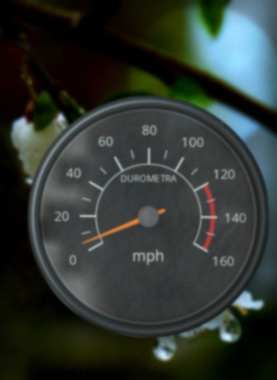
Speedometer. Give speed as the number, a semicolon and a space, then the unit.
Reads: 5; mph
